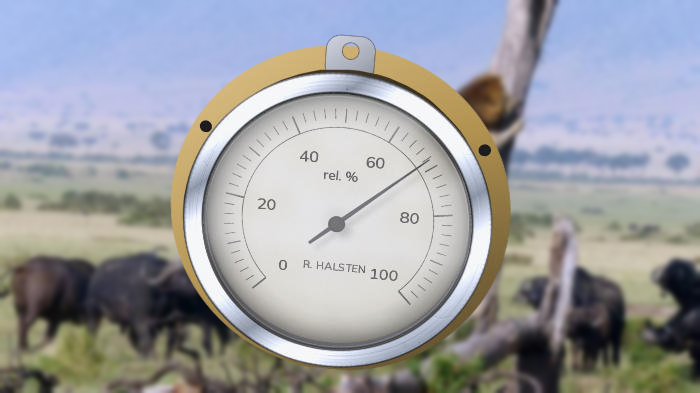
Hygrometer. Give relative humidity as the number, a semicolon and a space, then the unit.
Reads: 68; %
